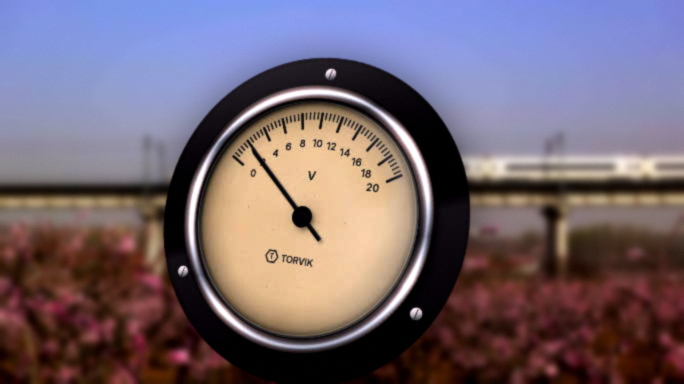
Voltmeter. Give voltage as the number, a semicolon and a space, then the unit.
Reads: 2; V
